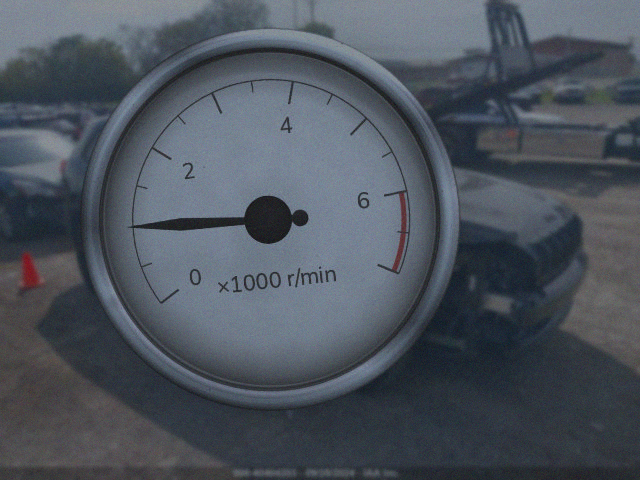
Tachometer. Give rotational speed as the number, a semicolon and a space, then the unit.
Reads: 1000; rpm
